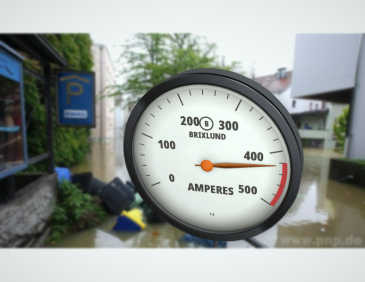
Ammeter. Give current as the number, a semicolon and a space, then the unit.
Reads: 420; A
